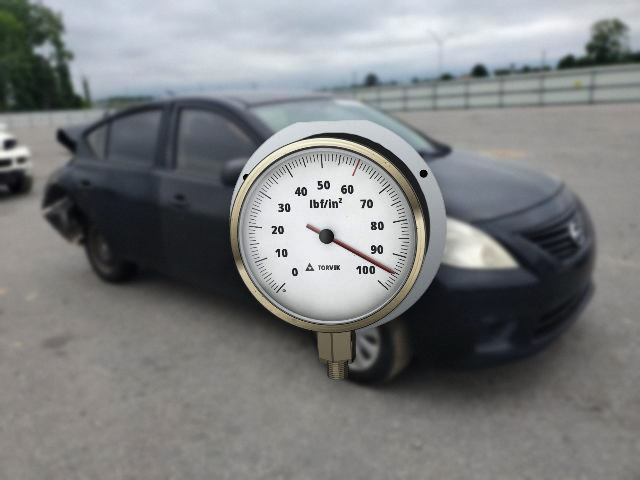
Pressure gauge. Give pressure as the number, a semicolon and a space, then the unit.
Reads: 95; psi
